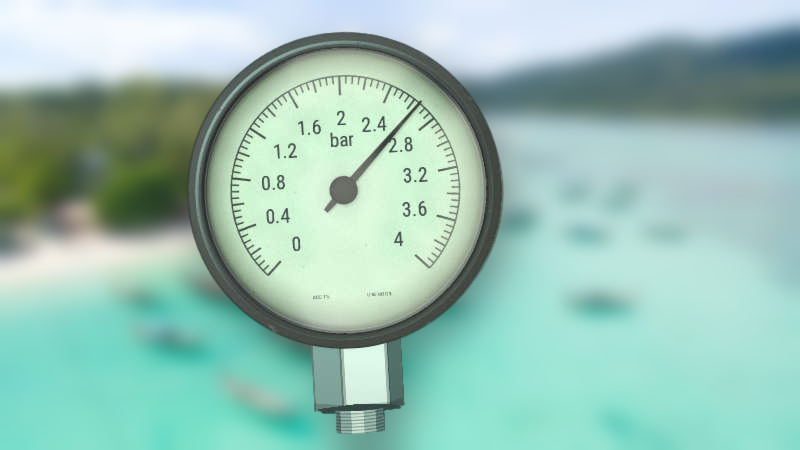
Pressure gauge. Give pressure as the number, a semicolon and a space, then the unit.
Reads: 2.65; bar
